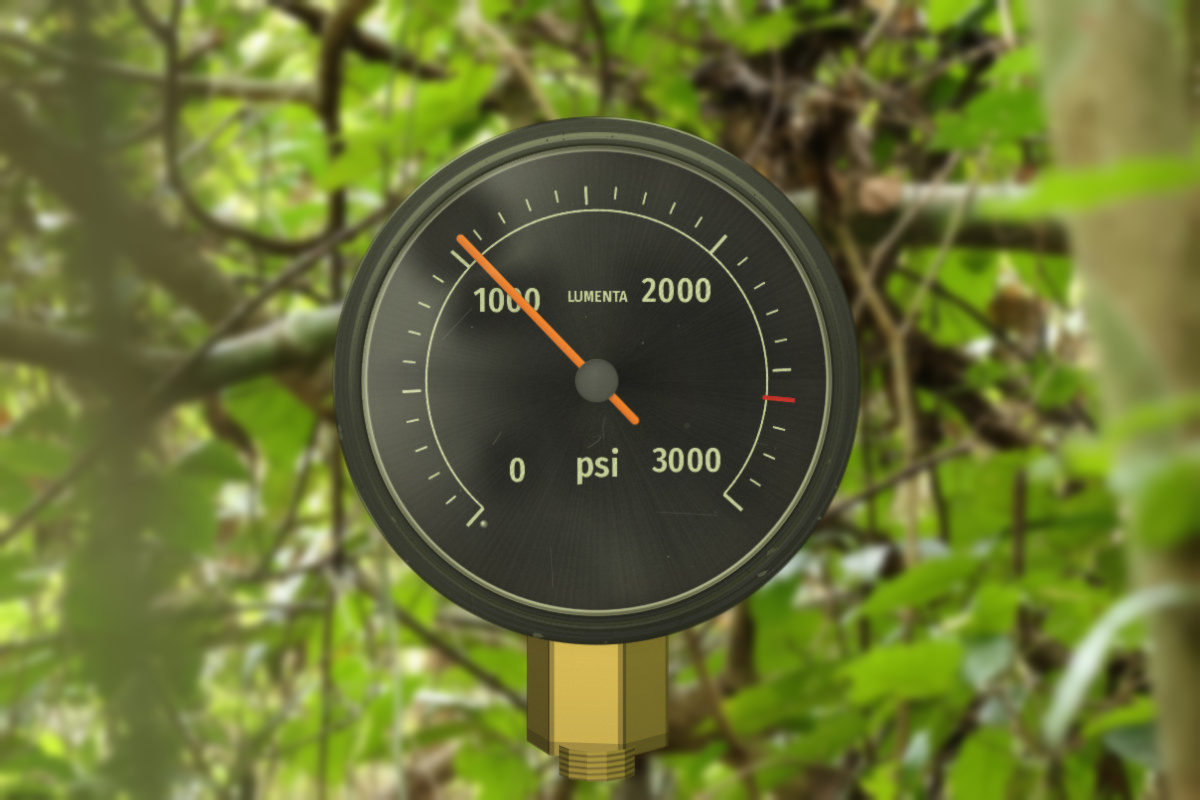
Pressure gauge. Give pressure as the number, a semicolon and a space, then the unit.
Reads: 1050; psi
